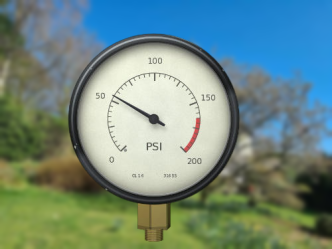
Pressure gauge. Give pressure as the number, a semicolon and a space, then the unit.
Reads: 55; psi
